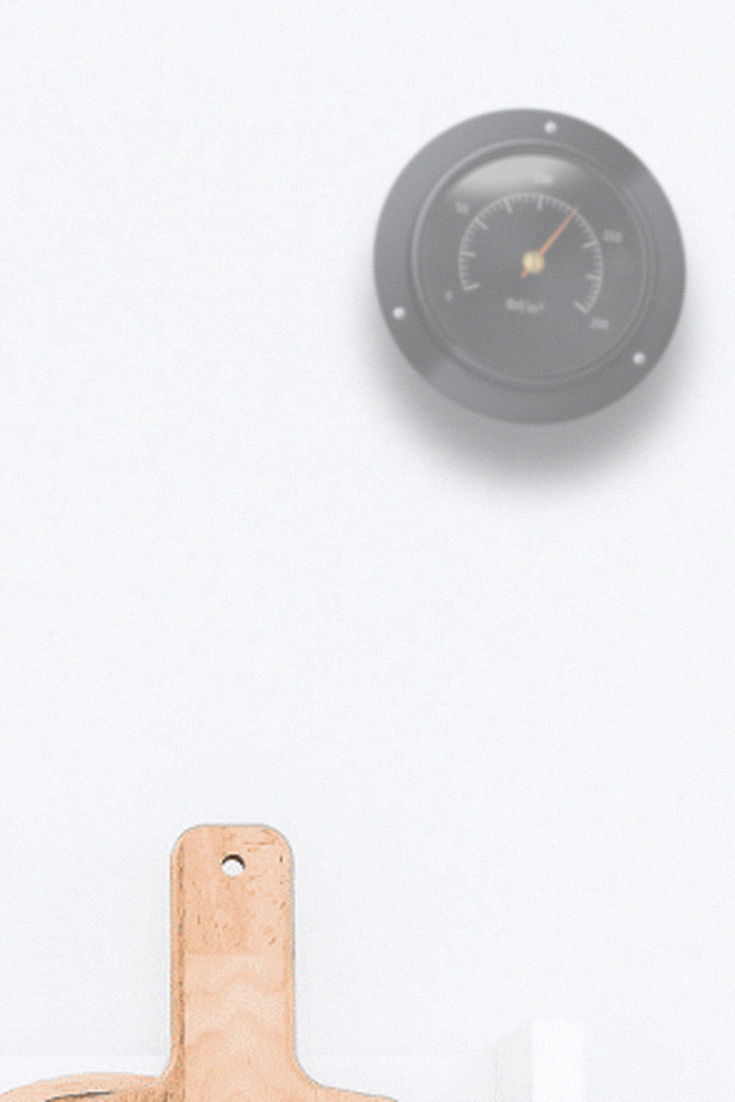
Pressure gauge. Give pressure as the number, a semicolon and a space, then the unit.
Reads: 125; psi
